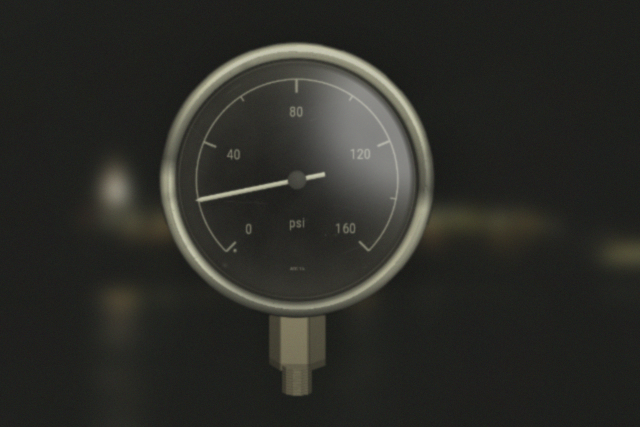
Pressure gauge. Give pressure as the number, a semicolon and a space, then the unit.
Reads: 20; psi
